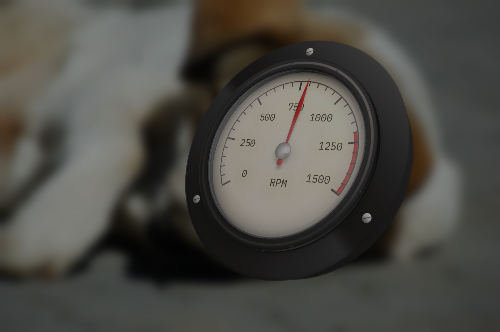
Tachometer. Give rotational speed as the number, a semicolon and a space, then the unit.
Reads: 800; rpm
